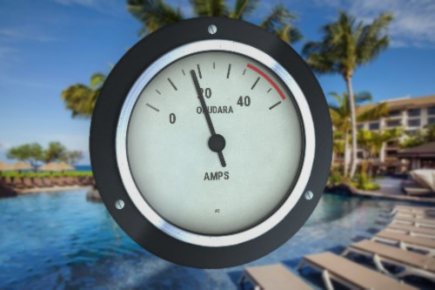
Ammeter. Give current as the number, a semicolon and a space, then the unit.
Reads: 17.5; A
